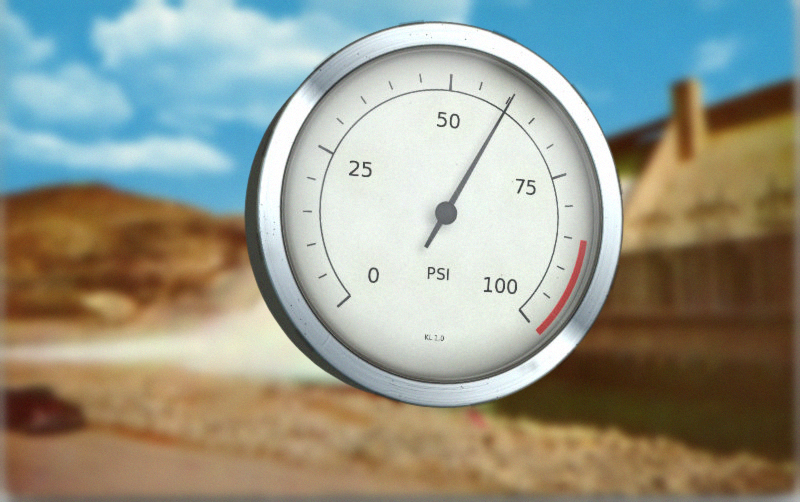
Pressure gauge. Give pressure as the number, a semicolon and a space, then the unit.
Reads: 60; psi
